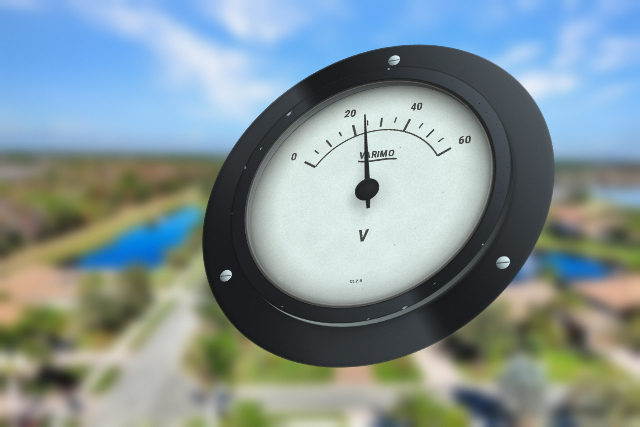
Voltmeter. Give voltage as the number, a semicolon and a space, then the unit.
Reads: 25; V
